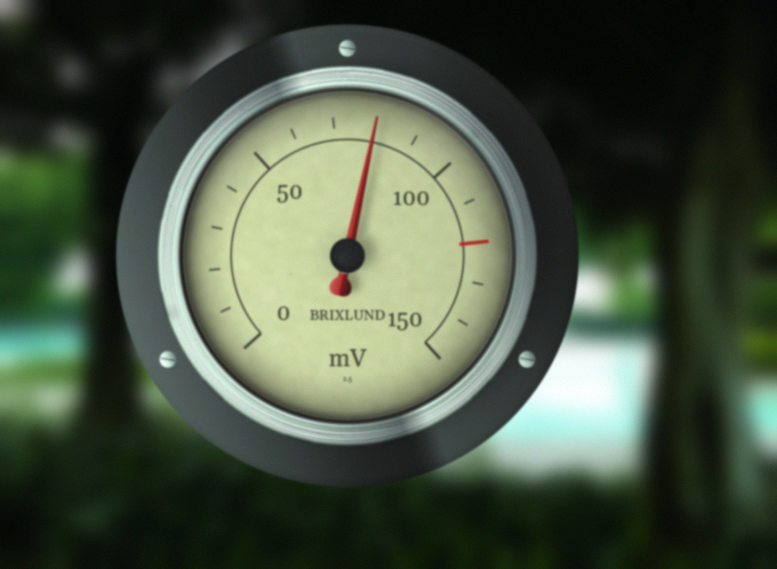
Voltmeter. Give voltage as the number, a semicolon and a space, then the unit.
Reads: 80; mV
